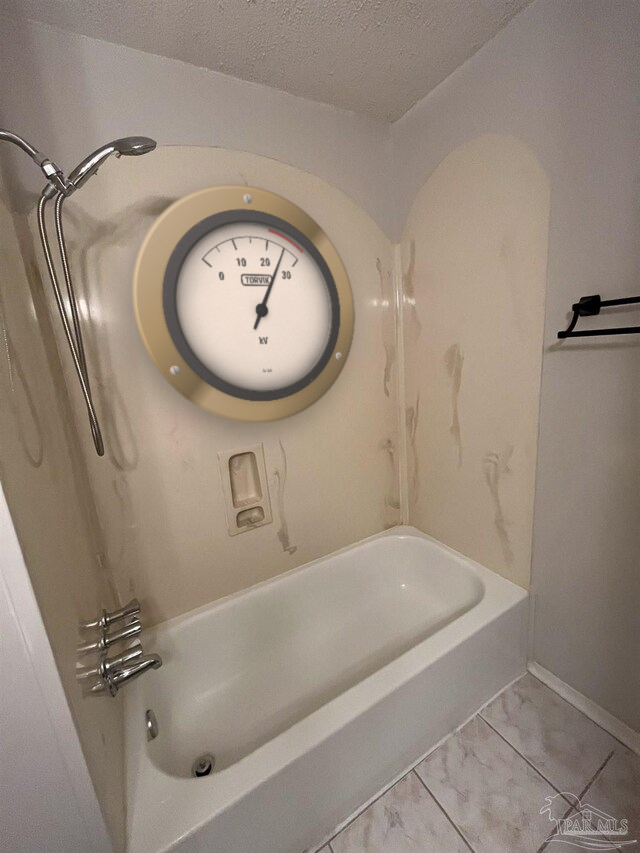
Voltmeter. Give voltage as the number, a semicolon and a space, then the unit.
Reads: 25; kV
